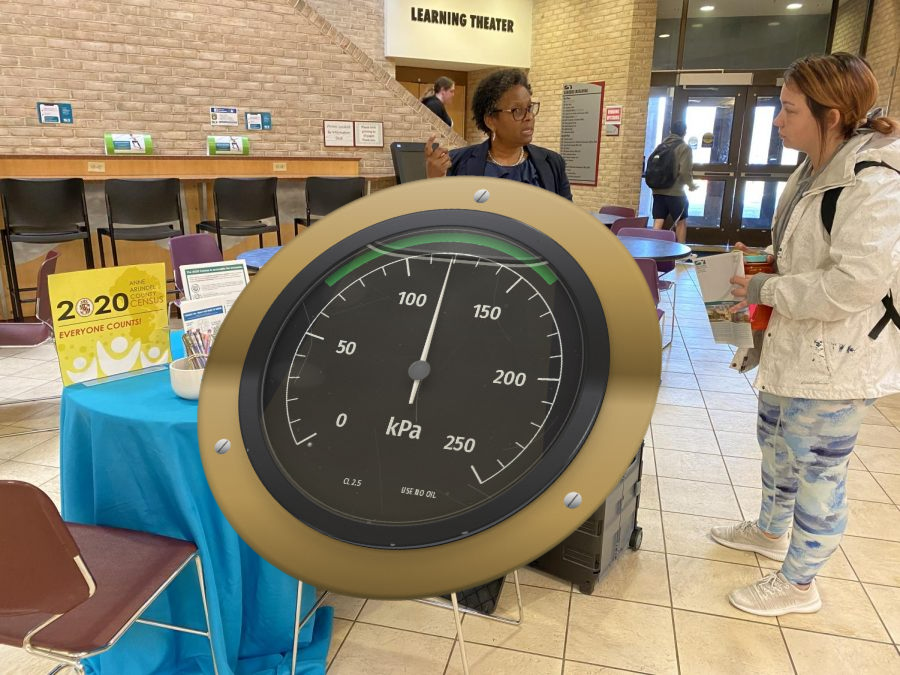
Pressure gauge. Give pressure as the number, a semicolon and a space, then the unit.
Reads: 120; kPa
